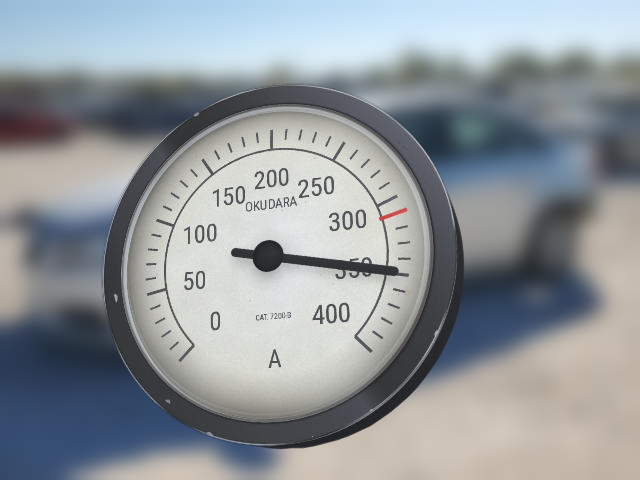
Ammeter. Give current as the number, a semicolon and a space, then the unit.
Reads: 350; A
